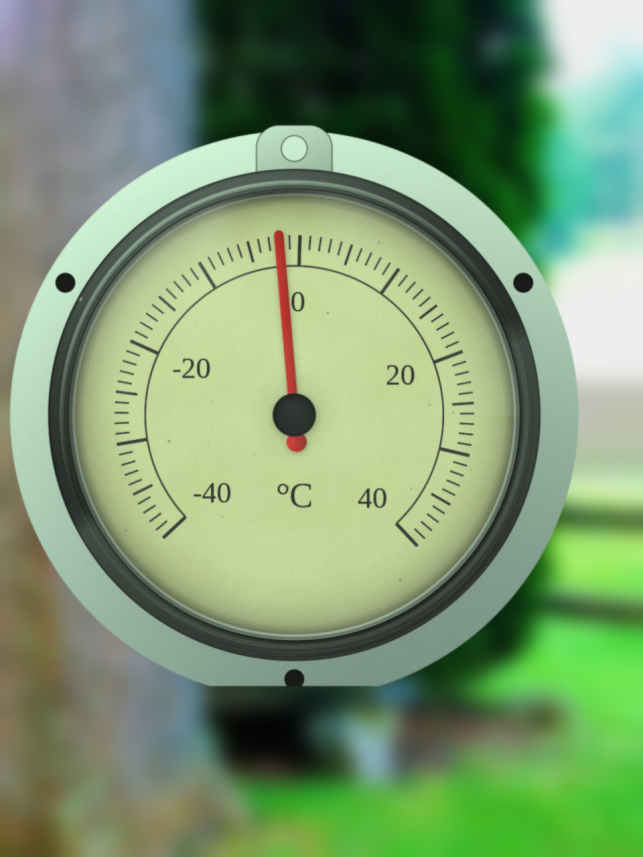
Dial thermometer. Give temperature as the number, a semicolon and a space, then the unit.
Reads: -2; °C
